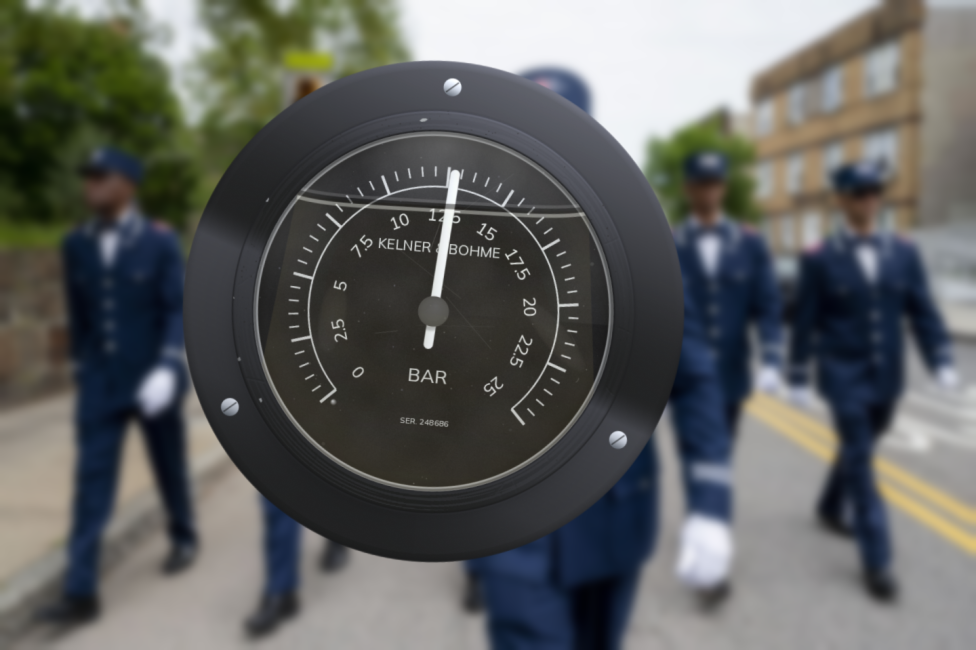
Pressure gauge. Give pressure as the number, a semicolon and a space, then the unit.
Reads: 12.75; bar
